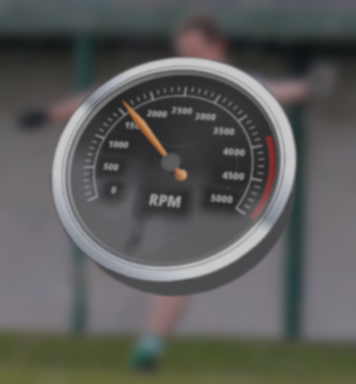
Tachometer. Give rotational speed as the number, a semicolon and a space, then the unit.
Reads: 1600; rpm
